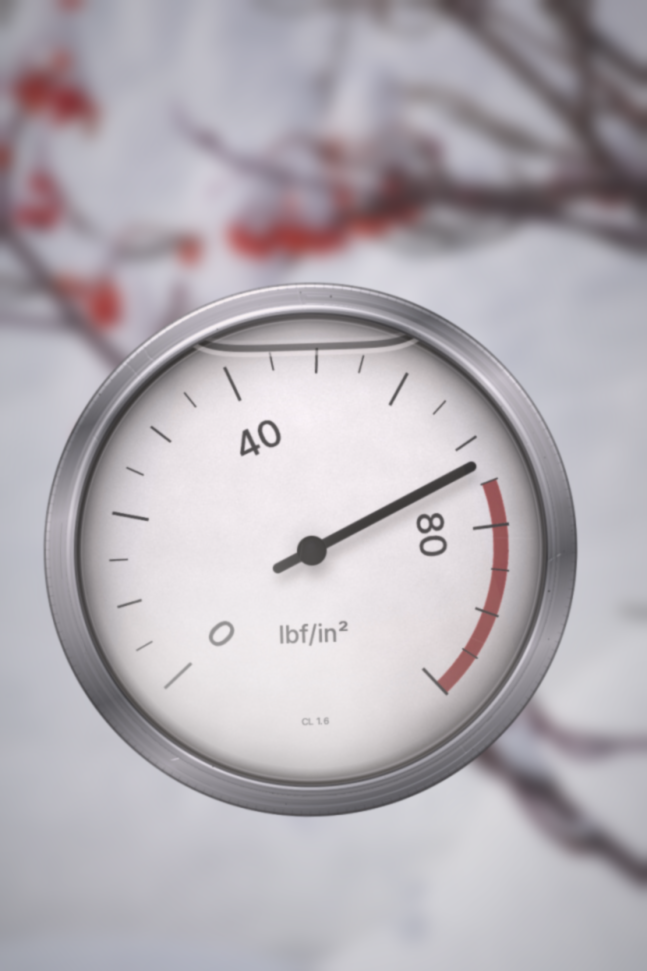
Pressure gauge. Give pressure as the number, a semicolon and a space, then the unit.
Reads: 72.5; psi
